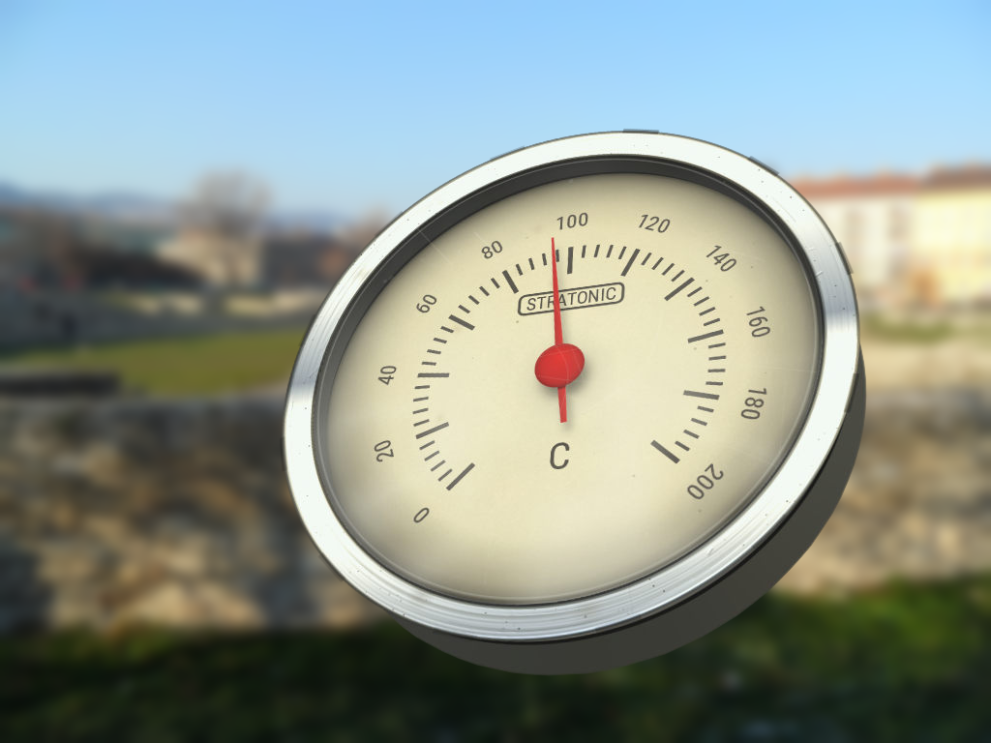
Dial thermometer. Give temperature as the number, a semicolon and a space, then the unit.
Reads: 96; °C
